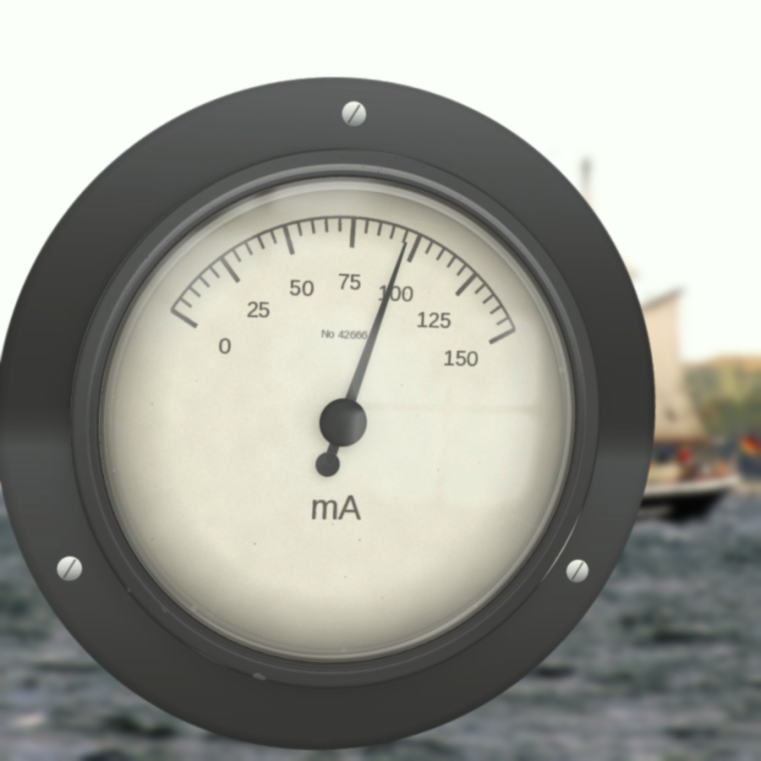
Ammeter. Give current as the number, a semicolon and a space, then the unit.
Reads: 95; mA
